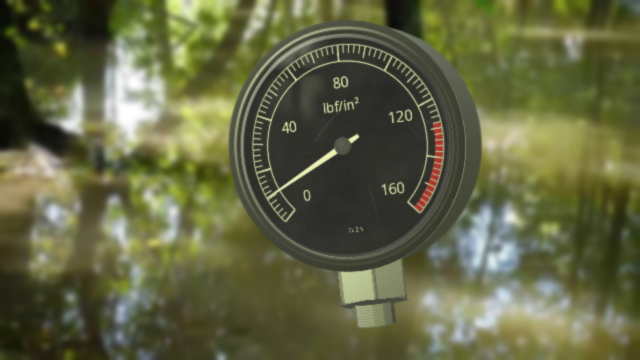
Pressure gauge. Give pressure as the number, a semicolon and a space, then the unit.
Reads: 10; psi
